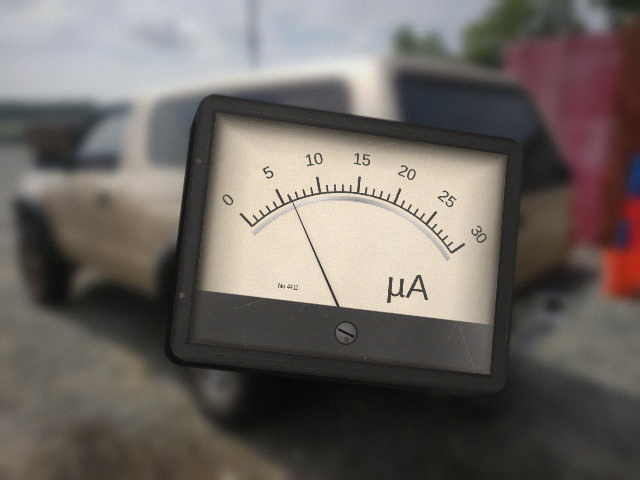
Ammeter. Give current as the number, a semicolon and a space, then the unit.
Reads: 6; µA
